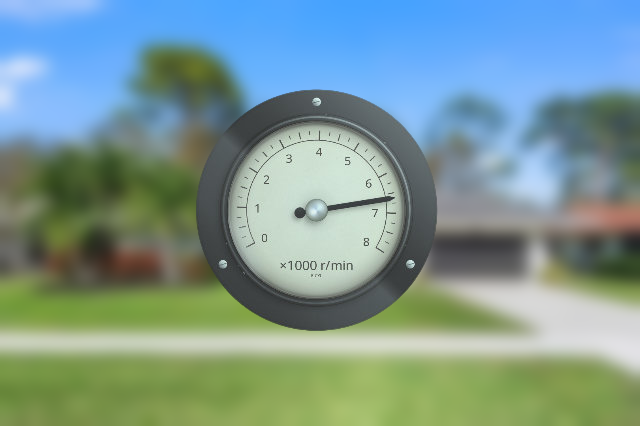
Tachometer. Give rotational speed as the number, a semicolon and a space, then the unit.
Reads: 6625; rpm
